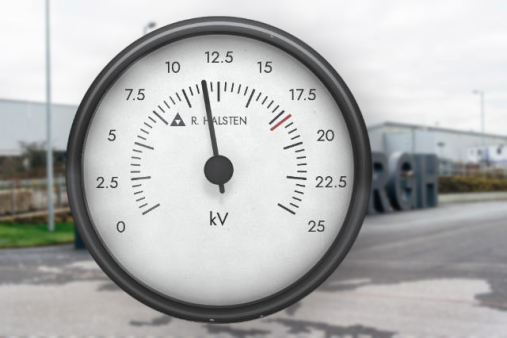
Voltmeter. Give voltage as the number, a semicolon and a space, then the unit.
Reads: 11.5; kV
